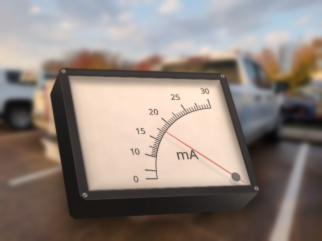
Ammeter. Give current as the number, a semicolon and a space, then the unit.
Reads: 17.5; mA
